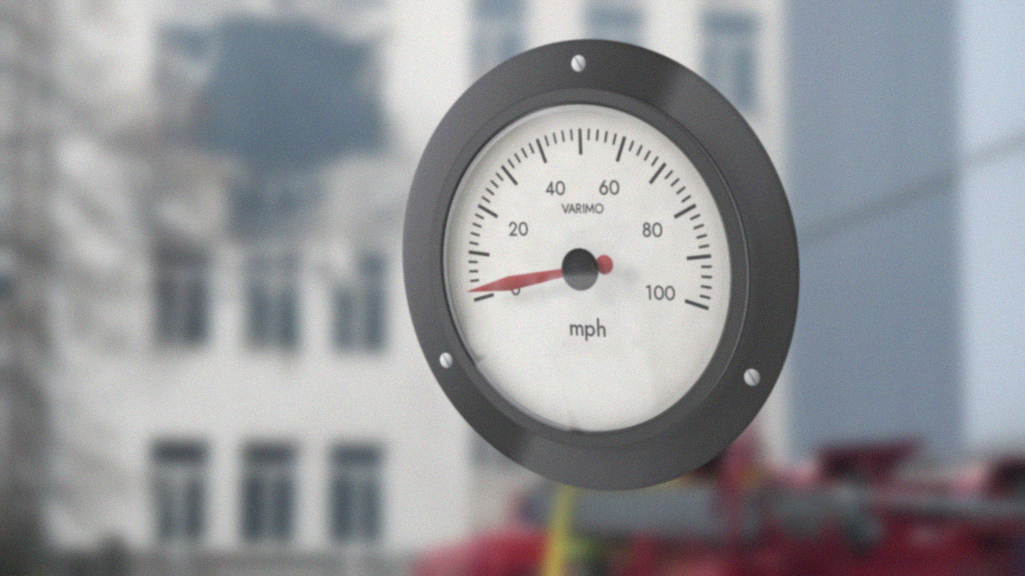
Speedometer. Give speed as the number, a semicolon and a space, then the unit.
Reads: 2; mph
